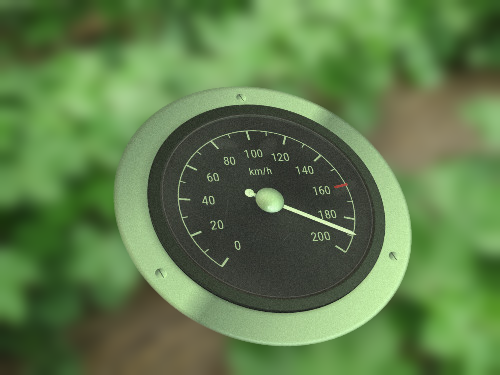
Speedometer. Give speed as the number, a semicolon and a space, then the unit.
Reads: 190; km/h
